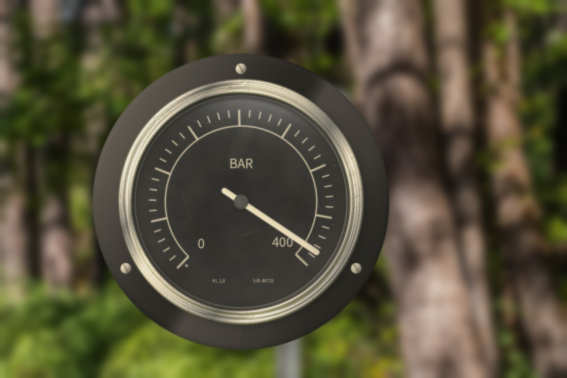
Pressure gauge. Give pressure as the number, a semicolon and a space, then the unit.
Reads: 385; bar
